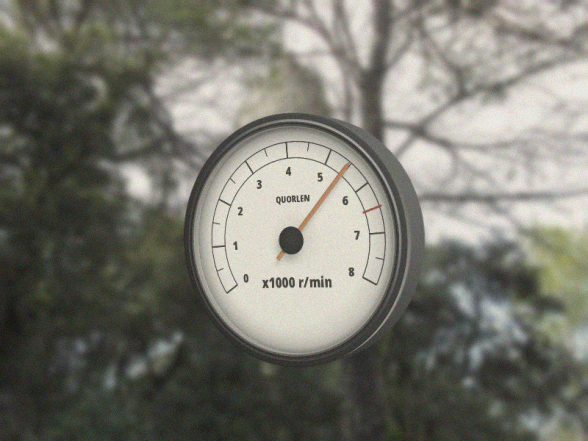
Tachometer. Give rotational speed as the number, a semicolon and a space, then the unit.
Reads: 5500; rpm
